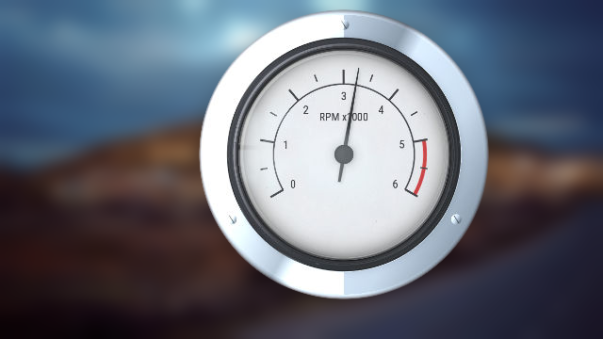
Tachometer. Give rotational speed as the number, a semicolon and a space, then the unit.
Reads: 3250; rpm
